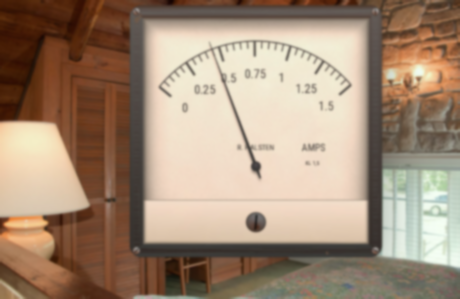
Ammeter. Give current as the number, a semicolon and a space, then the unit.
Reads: 0.45; A
